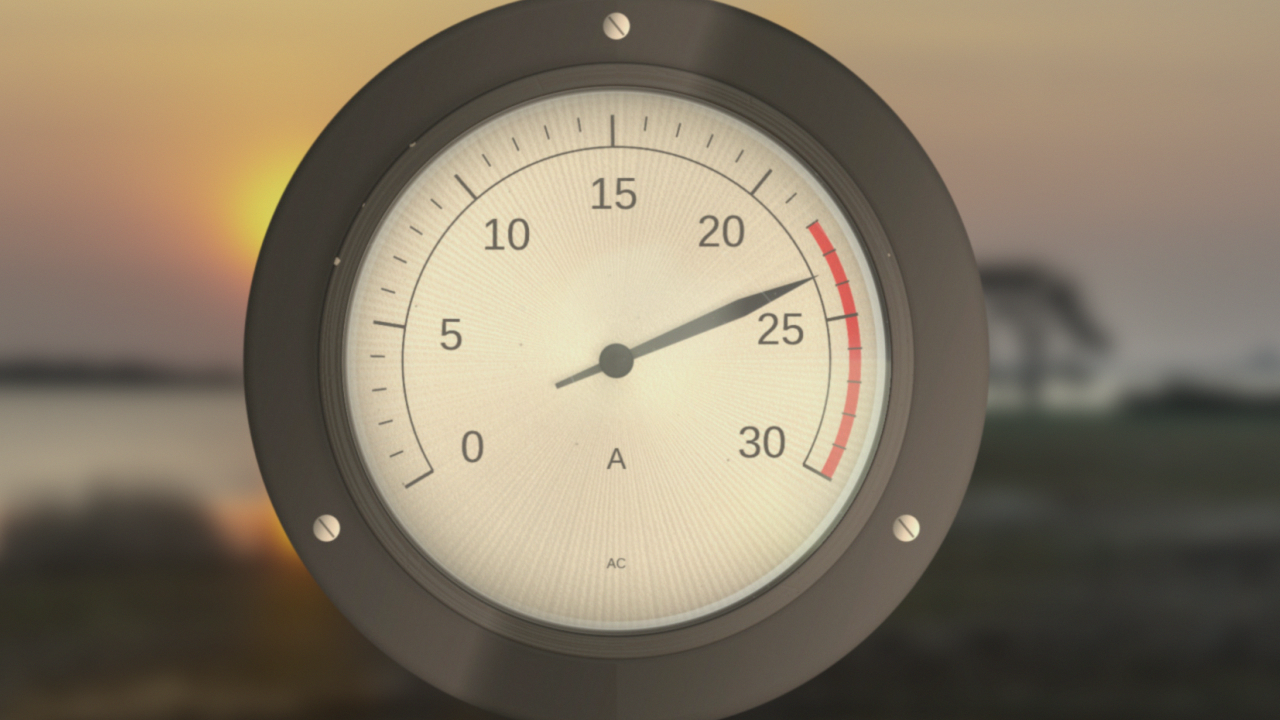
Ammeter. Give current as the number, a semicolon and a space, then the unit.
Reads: 23.5; A
